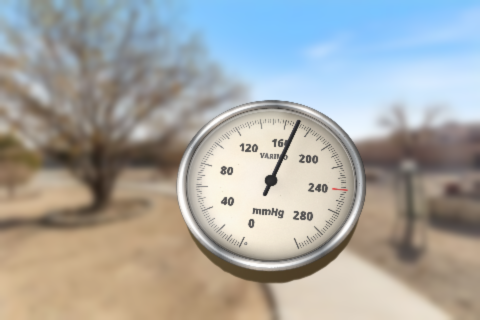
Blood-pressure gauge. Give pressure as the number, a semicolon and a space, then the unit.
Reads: 170; mmHg
